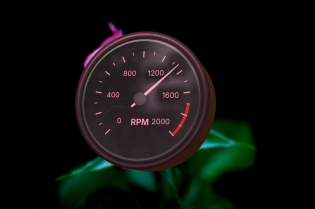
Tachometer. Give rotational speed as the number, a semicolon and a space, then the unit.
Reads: 1350; rpm
